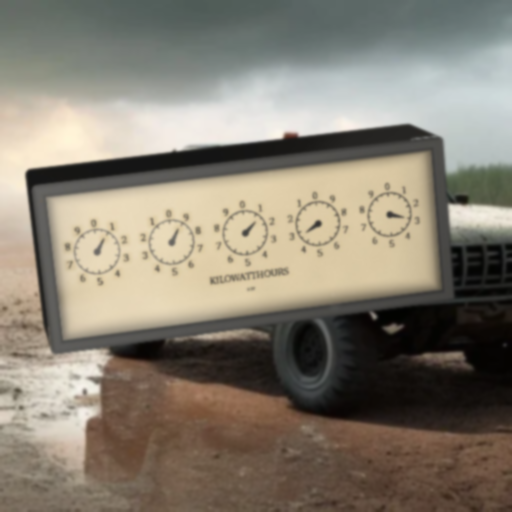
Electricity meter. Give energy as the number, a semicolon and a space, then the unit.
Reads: 9133; kWh
